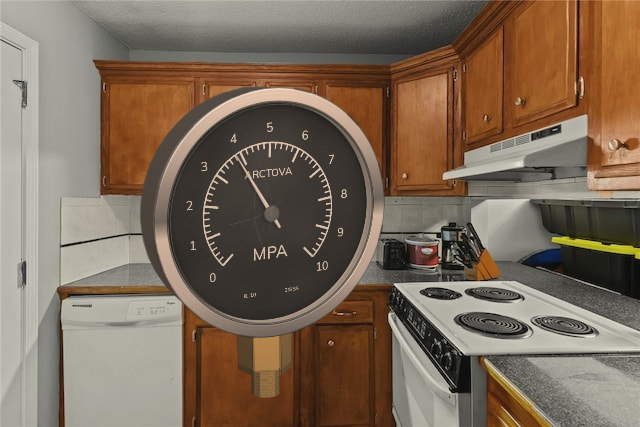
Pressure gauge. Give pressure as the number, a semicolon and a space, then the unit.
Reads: 3.8; MPa
